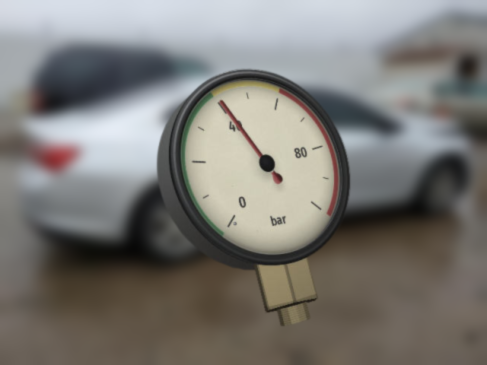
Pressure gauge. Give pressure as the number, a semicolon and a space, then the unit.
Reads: 40; bar
